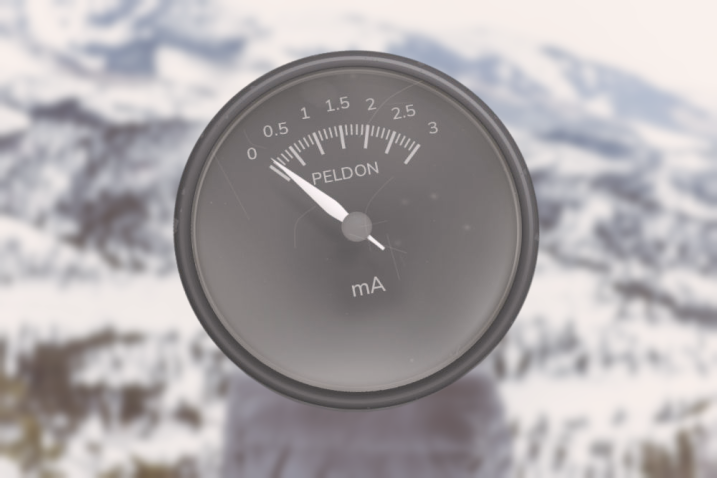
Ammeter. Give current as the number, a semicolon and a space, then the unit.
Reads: 0.1; mA
